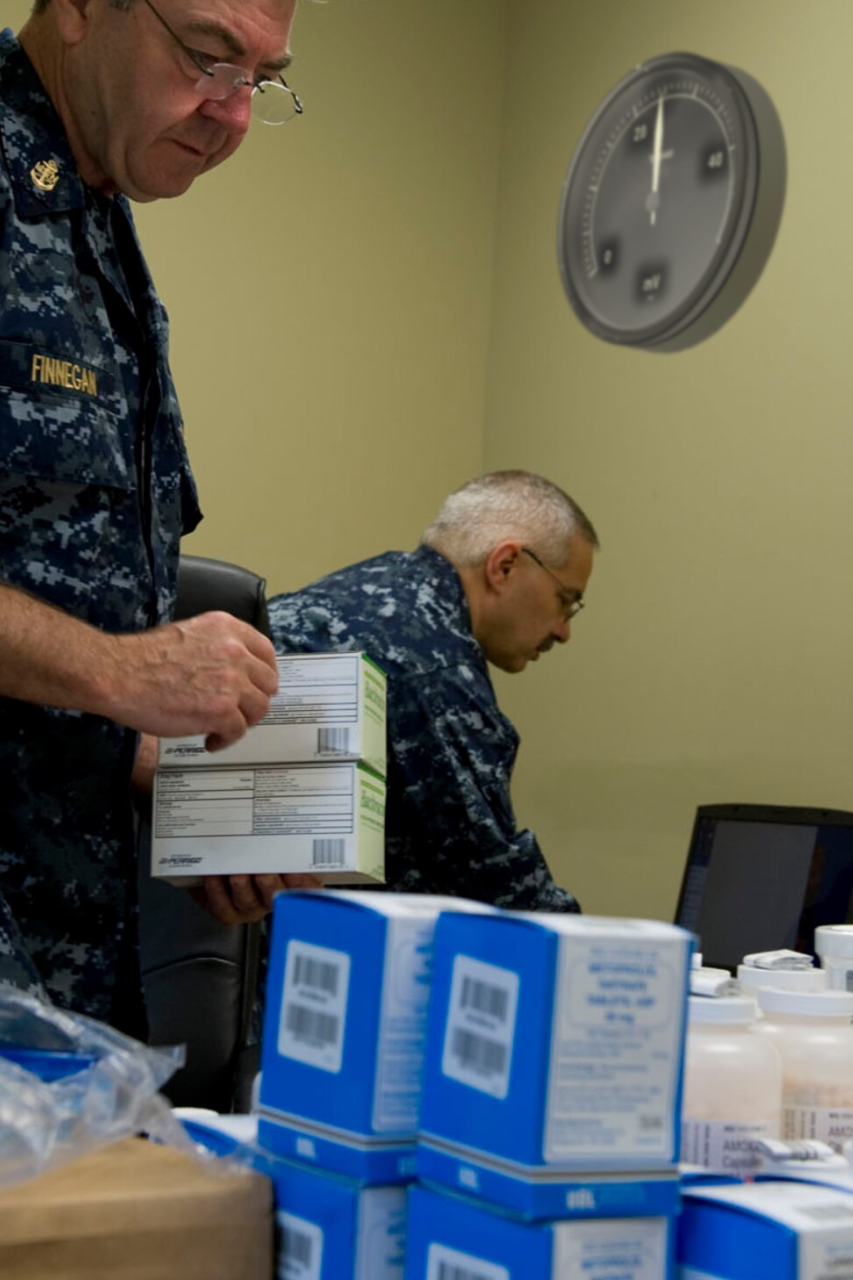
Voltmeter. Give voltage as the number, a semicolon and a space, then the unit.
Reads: 25; mV
